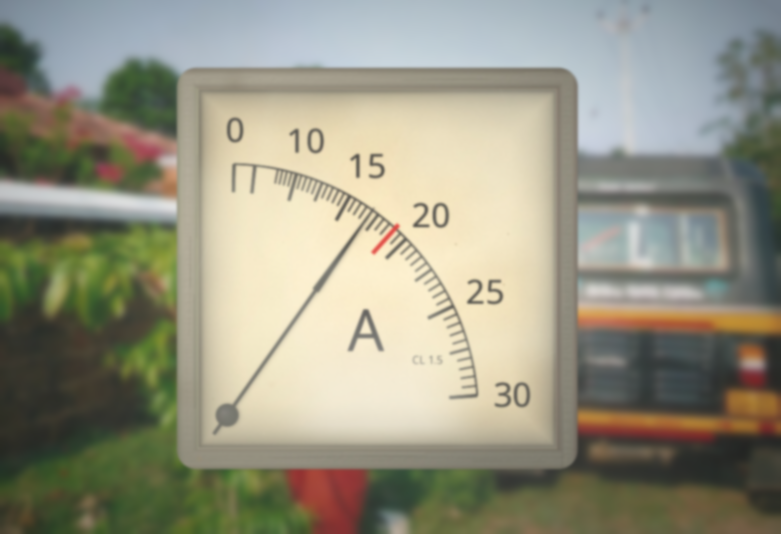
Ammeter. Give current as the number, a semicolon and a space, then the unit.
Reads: 17; A
